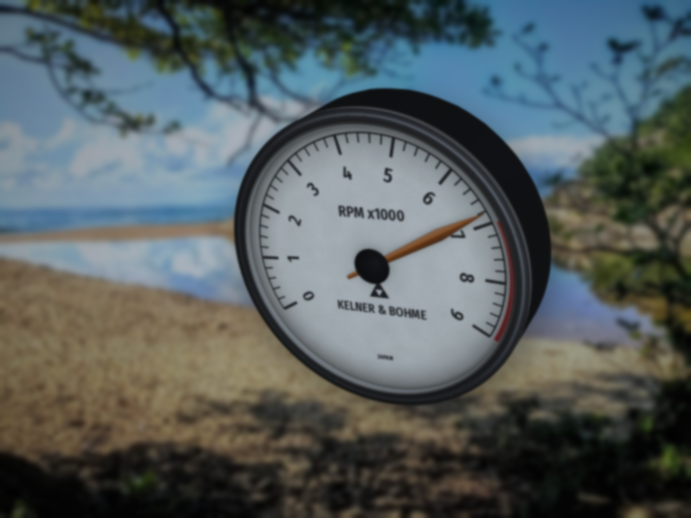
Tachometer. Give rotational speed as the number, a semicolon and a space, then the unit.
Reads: 6800; rpm
